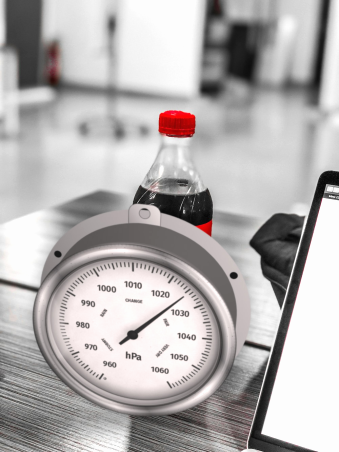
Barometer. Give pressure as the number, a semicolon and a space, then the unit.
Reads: 1025; hPa
